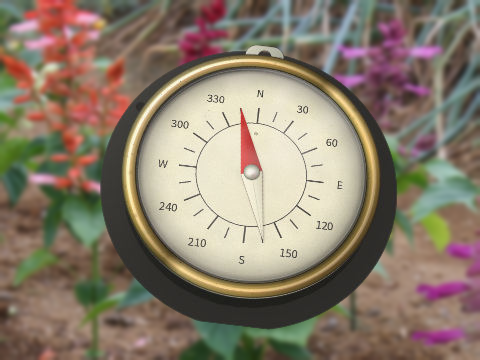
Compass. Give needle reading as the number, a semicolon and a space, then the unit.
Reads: 345; °
